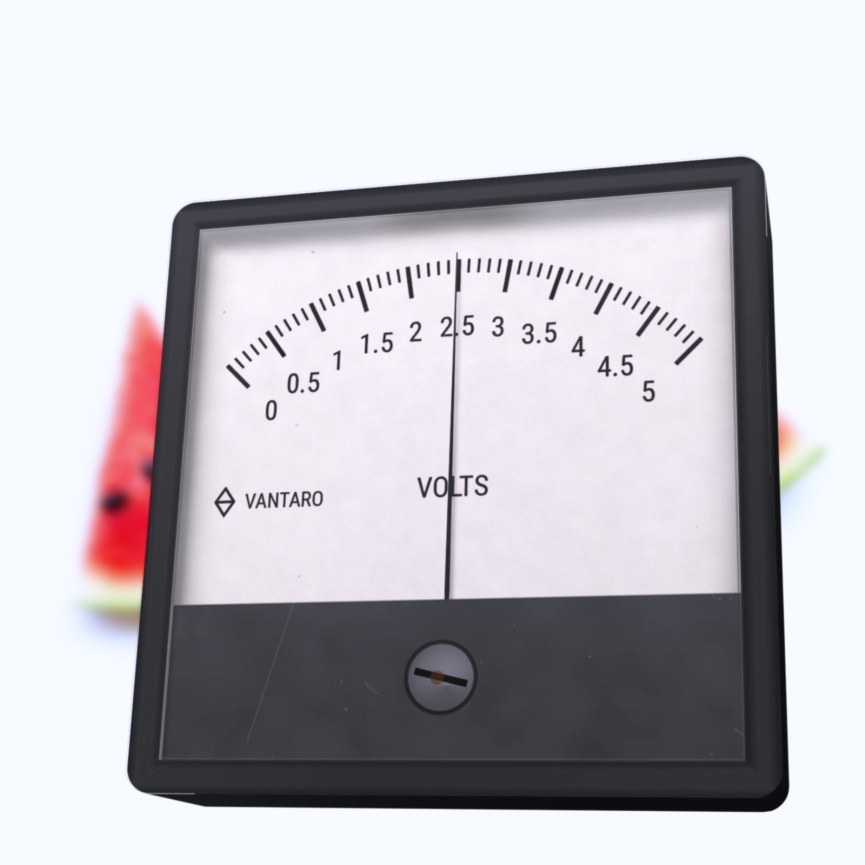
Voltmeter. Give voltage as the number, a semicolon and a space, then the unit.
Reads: 2.5; V
